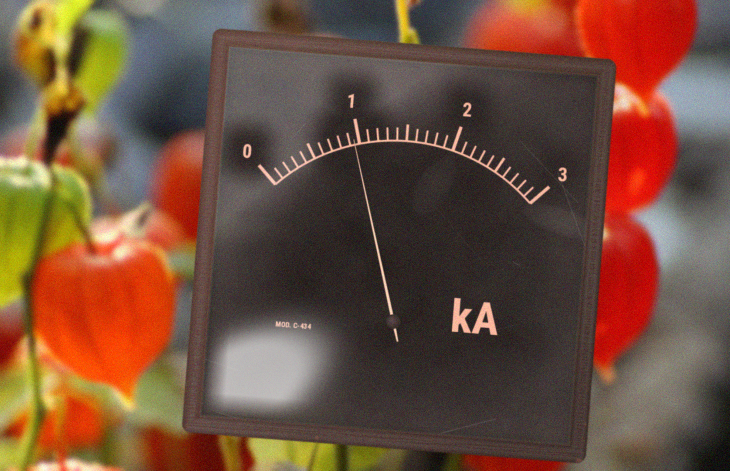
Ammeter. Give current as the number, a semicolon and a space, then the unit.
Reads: 0.95; kA
